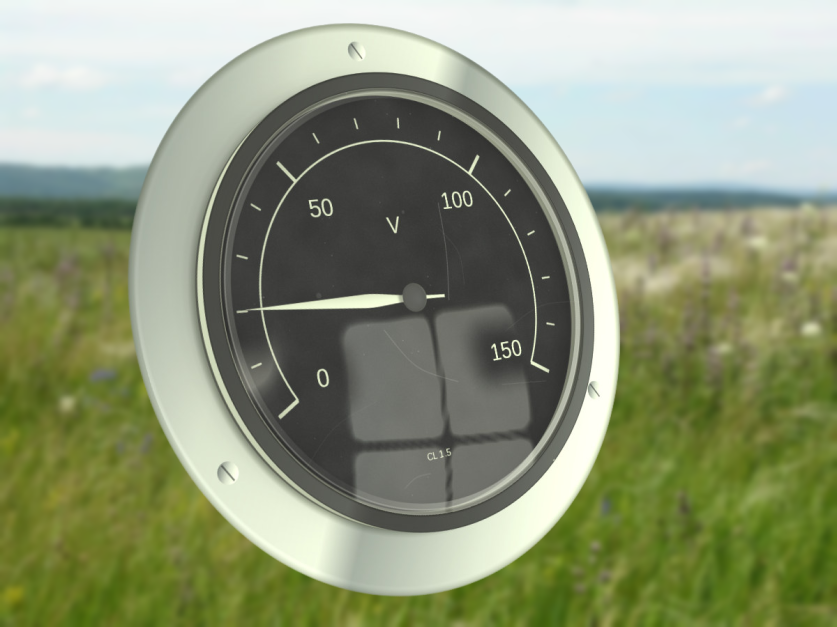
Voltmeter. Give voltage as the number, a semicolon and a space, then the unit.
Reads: 20; V
